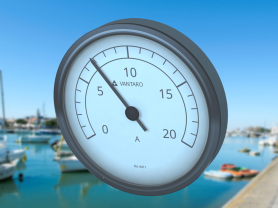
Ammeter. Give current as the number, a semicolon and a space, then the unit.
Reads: 7; A
